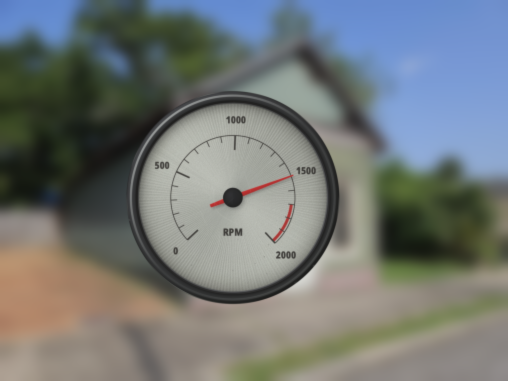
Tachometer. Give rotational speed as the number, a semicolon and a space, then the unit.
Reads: 1500; rpm
